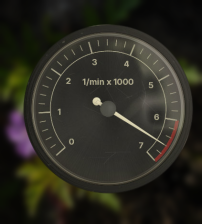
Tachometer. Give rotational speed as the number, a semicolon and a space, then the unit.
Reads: 6600; rpm
